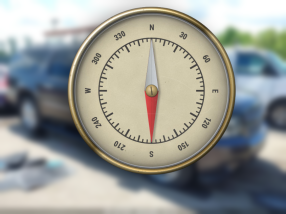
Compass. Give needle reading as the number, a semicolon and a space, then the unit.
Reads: 180; °
